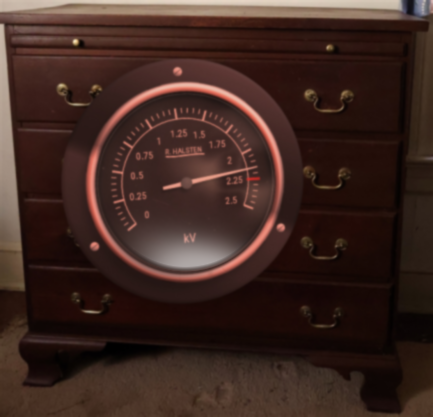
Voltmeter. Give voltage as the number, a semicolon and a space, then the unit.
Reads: 2.15; kV
